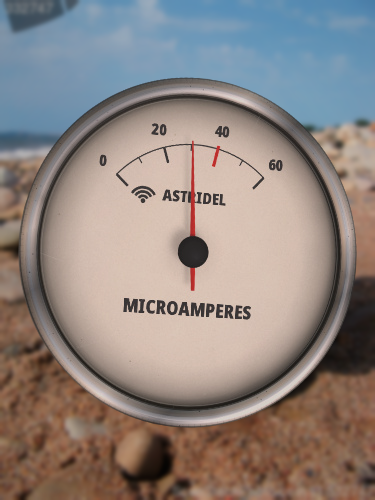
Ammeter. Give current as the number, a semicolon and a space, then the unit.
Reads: 30; µA
